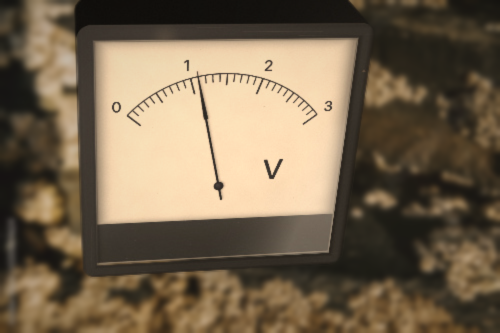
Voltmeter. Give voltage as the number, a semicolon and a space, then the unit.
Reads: 1.1; V
